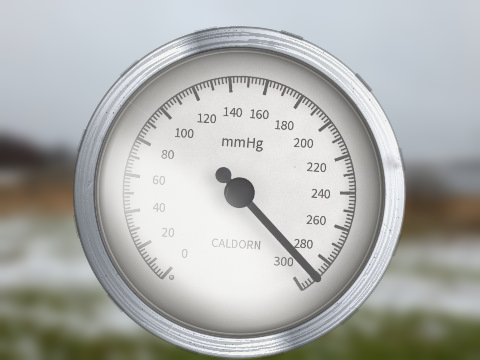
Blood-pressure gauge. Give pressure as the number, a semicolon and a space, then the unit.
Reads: 290; mmHg
